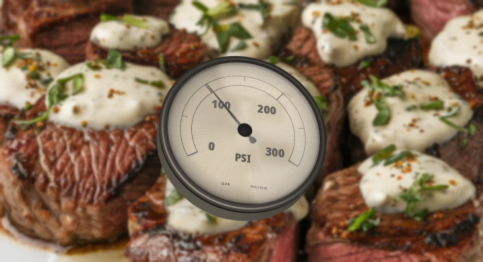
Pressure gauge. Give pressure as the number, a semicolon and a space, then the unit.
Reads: 100; psi
